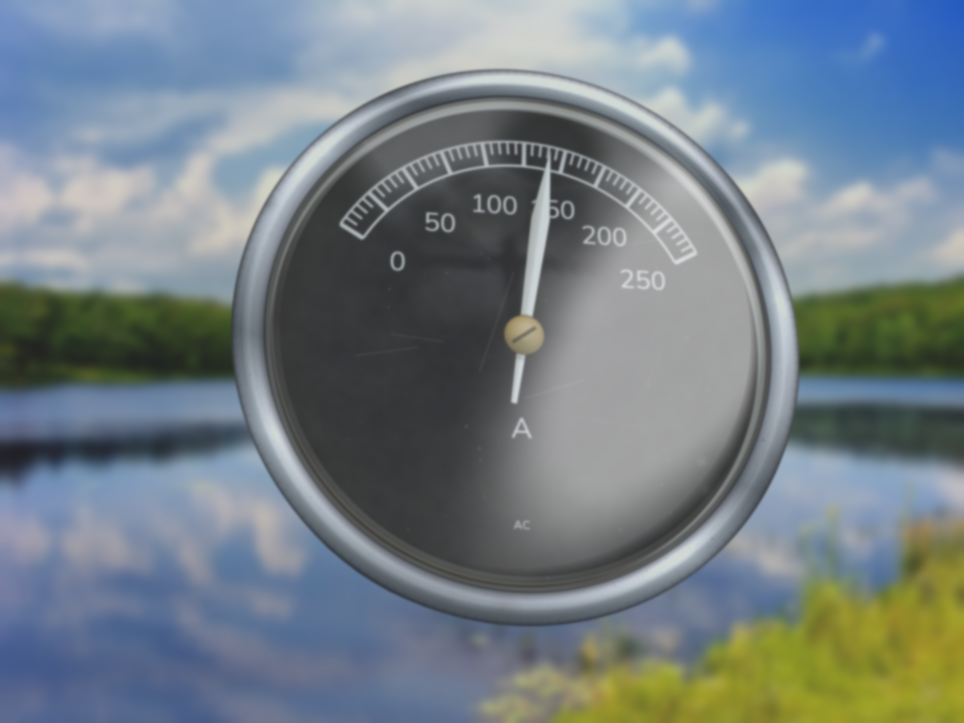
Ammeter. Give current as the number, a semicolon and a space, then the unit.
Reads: 140; A
